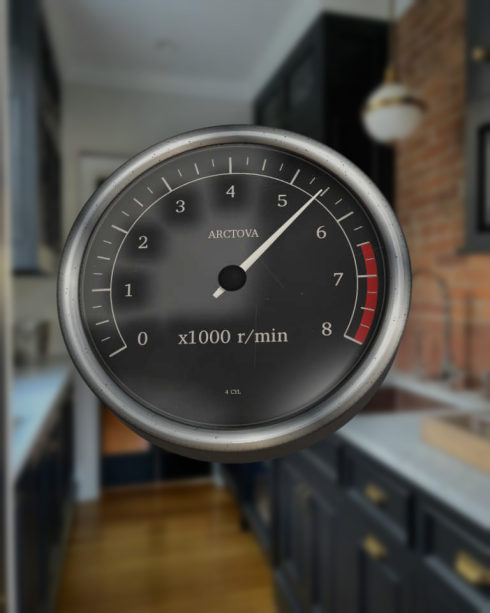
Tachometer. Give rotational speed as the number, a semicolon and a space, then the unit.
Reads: 5500; rpm
